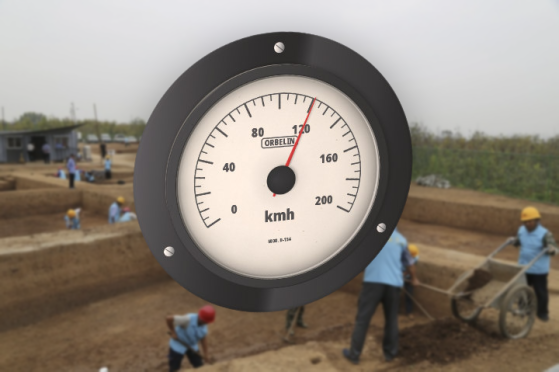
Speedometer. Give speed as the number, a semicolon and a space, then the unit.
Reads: 120; km/h
